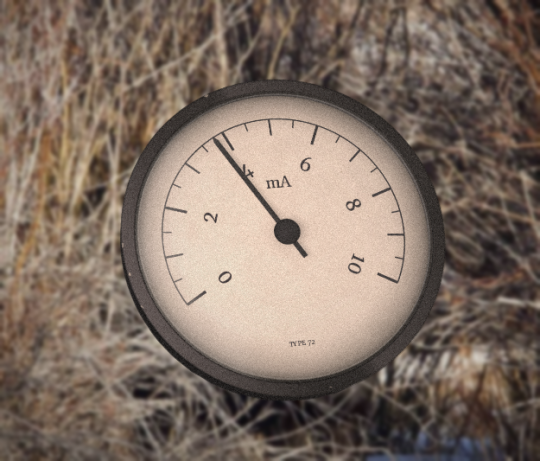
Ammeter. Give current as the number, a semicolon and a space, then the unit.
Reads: 3.75; mA
